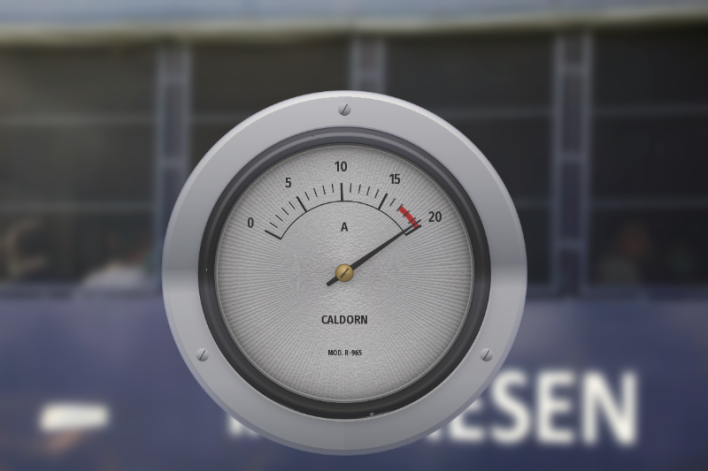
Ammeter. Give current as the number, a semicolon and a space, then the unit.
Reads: 19.5; A
